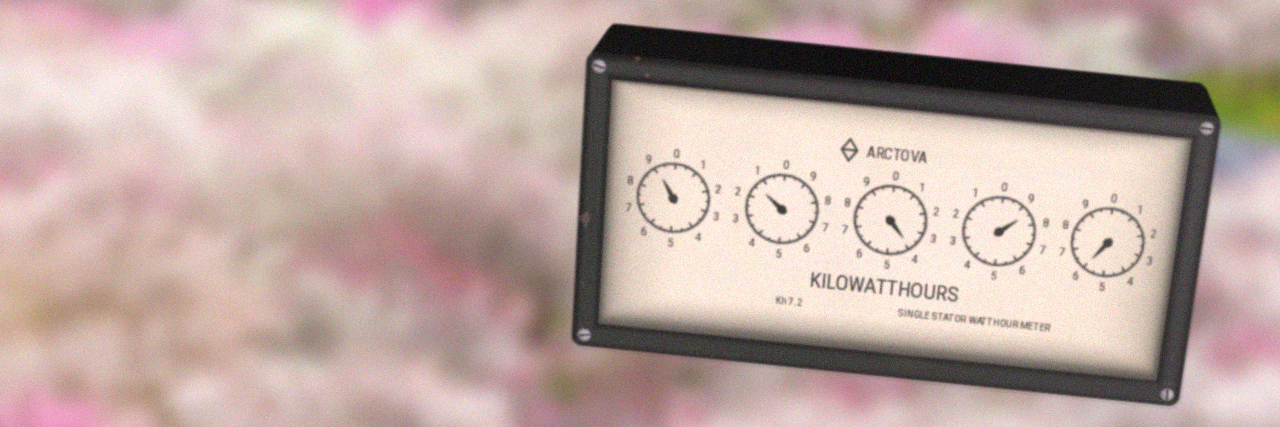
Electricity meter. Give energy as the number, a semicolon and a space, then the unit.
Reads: 91386; kWh
